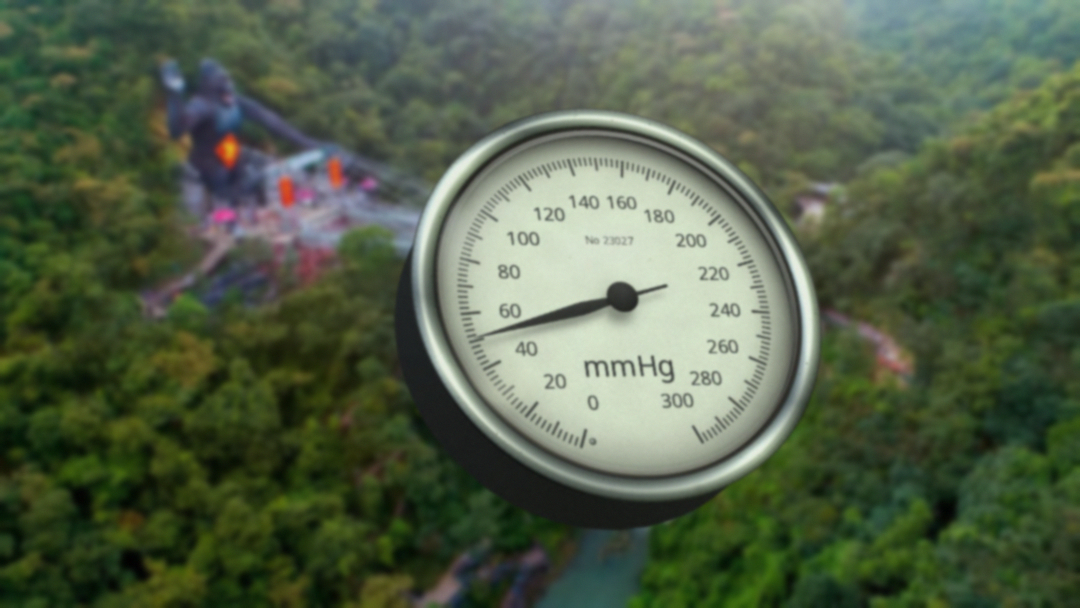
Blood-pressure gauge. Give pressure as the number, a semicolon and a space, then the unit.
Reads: 50; mmHg
